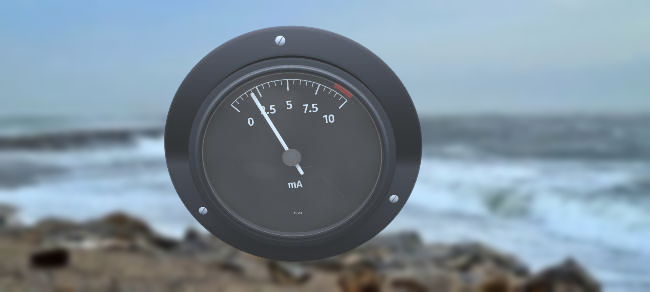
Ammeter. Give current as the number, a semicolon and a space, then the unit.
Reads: 2; mA
